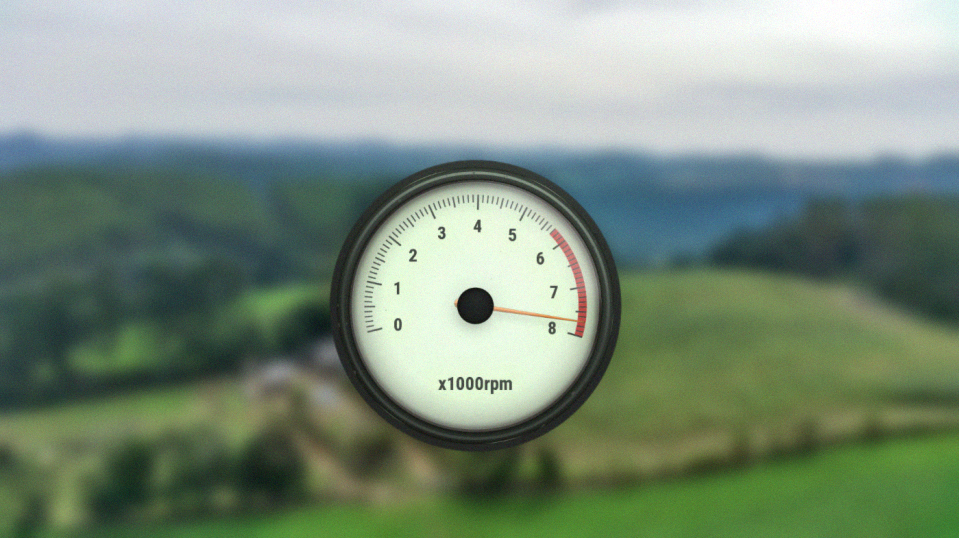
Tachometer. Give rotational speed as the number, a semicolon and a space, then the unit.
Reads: 7700; rpm
